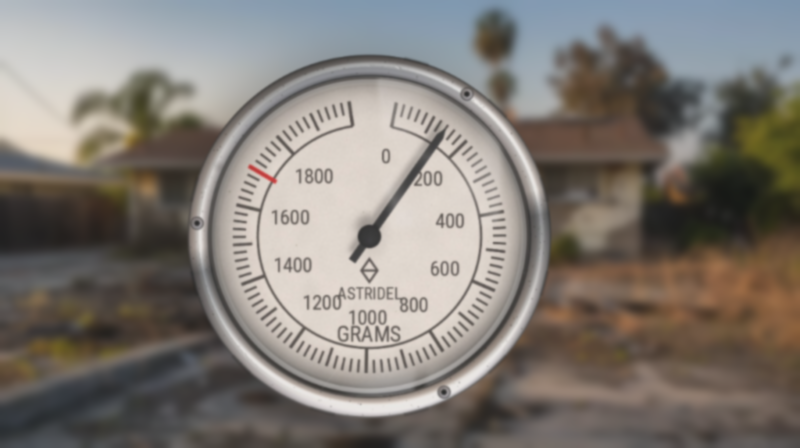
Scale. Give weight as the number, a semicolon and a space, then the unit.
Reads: 140; g
